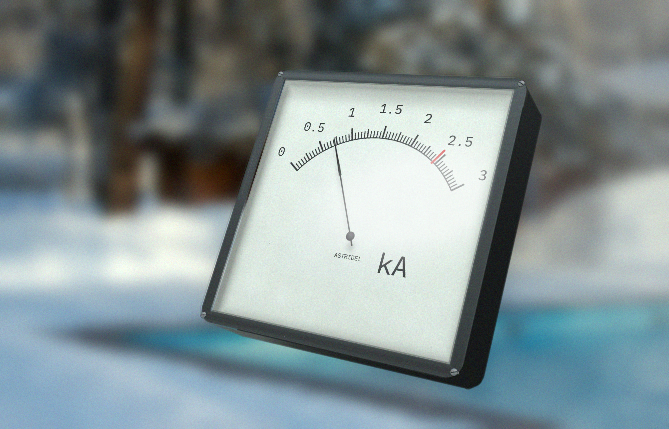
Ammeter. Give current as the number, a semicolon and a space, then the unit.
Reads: 0.75; kA
